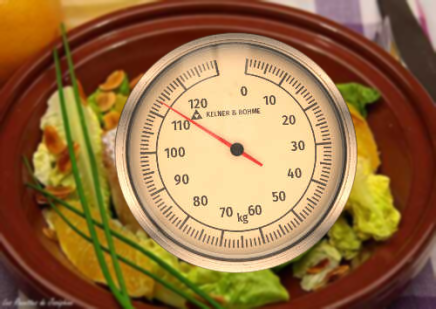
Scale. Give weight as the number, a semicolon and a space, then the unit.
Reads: 113; kg
